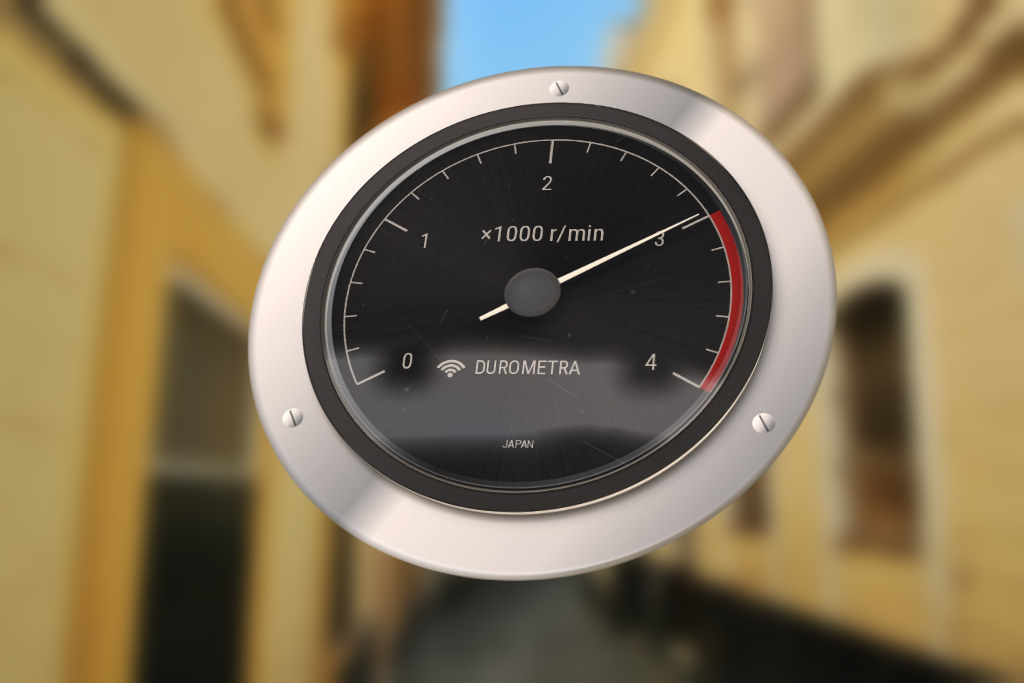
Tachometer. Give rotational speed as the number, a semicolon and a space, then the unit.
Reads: 3000; rpm
